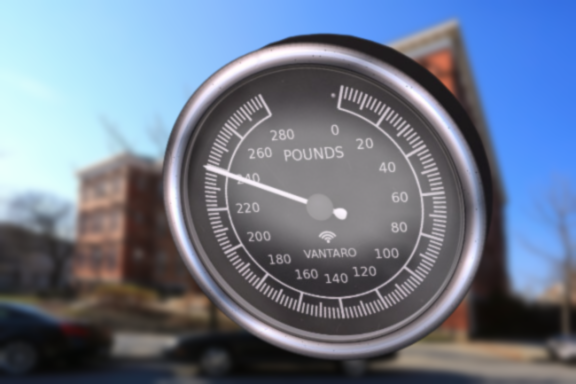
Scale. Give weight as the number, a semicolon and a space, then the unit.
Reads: 240; lb
